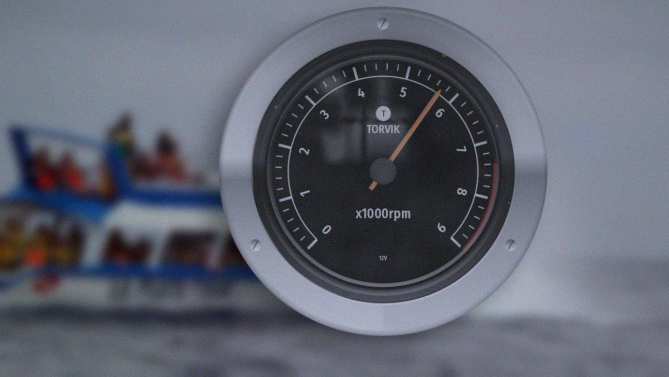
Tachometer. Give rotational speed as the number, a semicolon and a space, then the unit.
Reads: 5700; rpm
